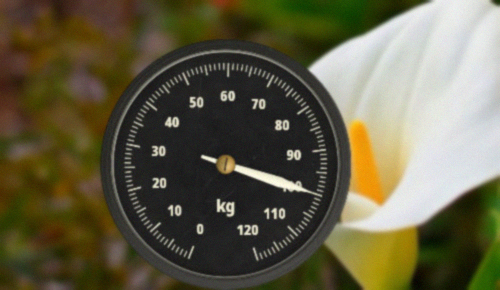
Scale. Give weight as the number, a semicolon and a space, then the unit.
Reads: 100; kg
